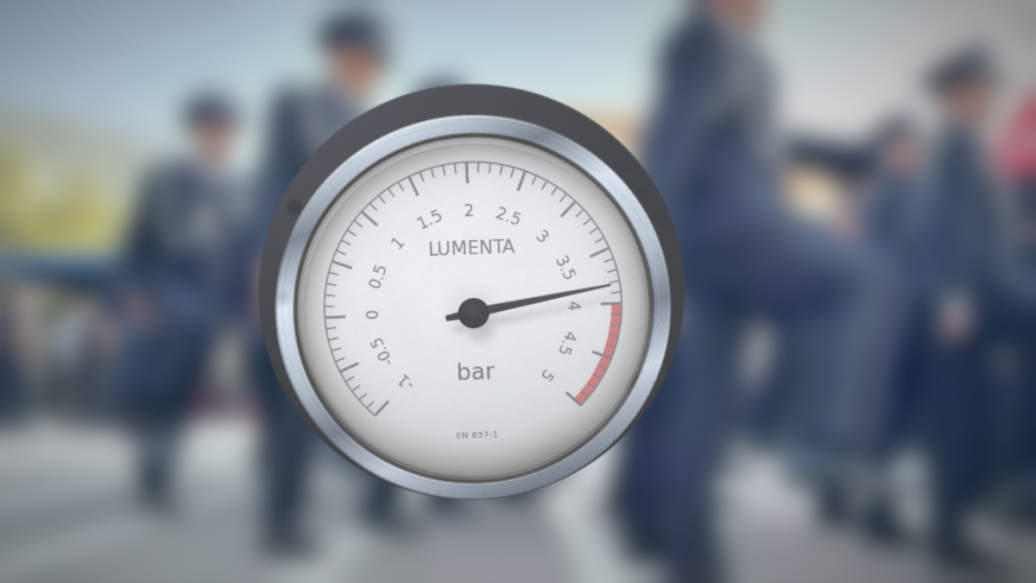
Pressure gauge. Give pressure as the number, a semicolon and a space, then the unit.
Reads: 3.8; bar
